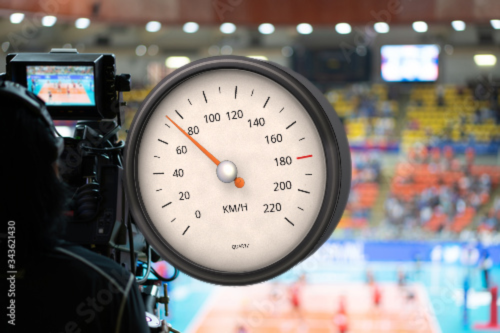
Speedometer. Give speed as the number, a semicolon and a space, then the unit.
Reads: 75; km/h
